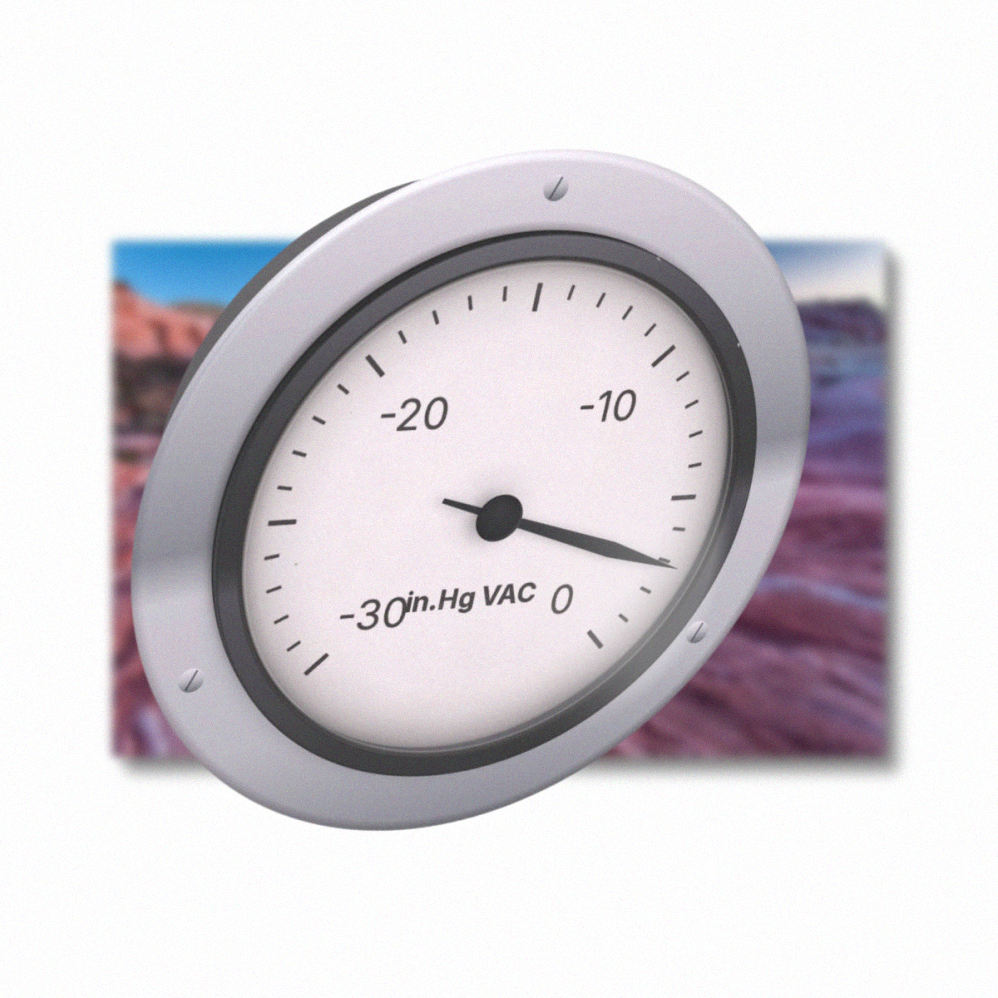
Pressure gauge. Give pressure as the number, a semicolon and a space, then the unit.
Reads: -3; inHg
